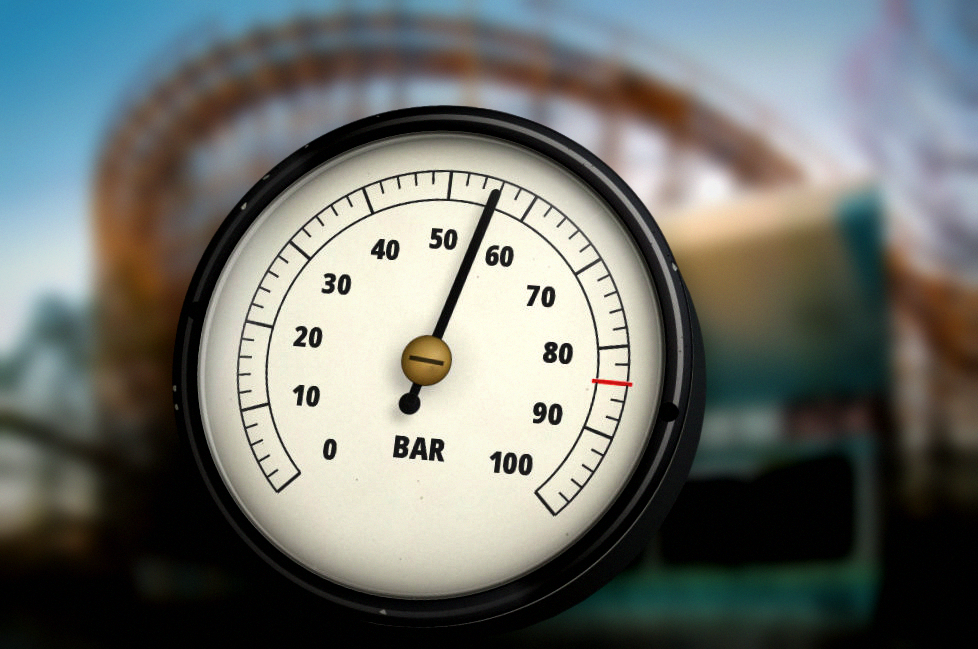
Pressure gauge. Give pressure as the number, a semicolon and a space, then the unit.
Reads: 56; bar
